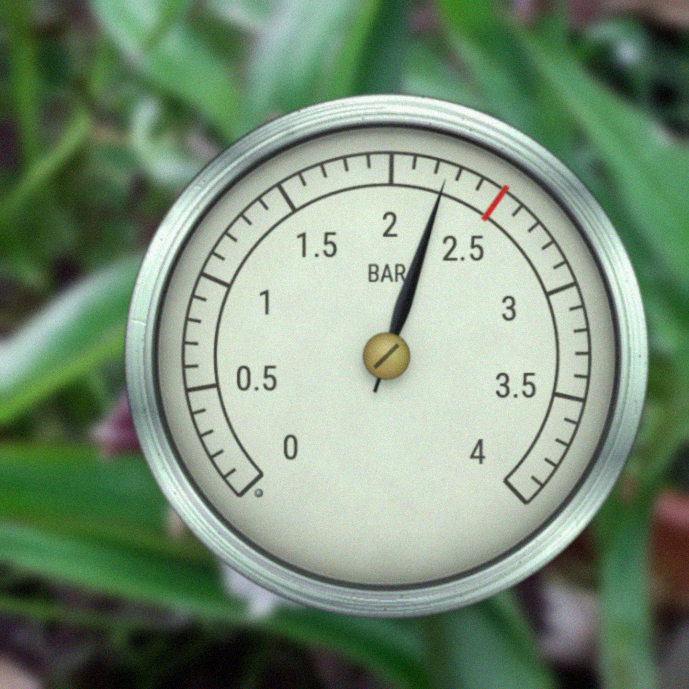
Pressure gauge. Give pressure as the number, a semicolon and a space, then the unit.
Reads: 2.25; bar
